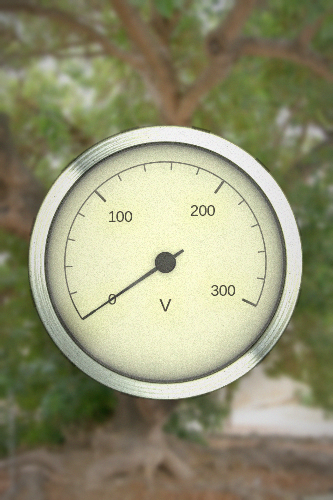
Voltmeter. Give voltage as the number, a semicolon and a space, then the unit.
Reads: 0; V
